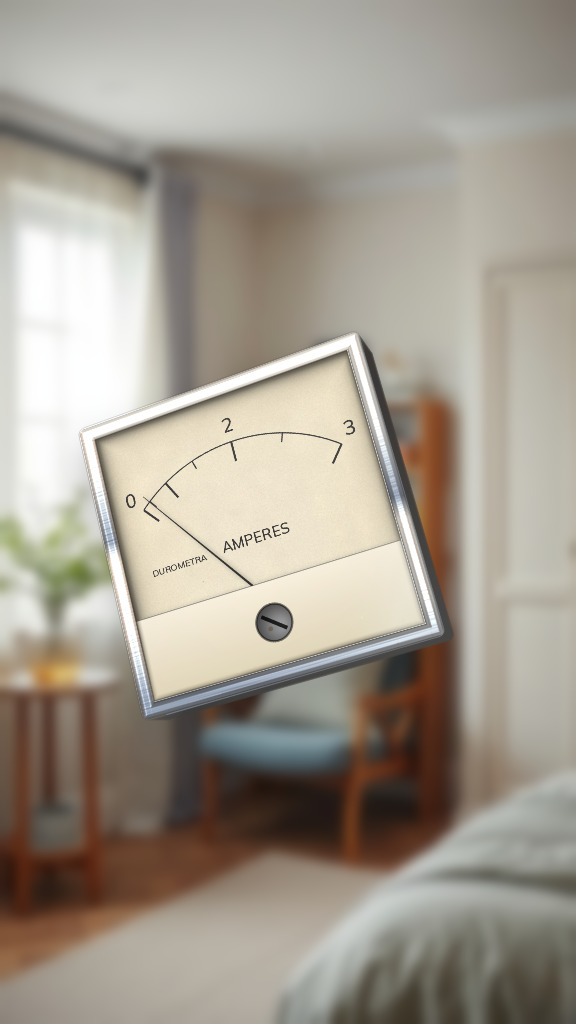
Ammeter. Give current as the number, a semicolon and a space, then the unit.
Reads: 0.5; A
